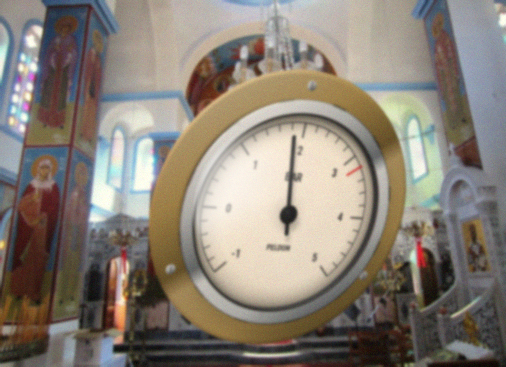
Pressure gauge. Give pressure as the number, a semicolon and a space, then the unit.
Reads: 1.8; bar
